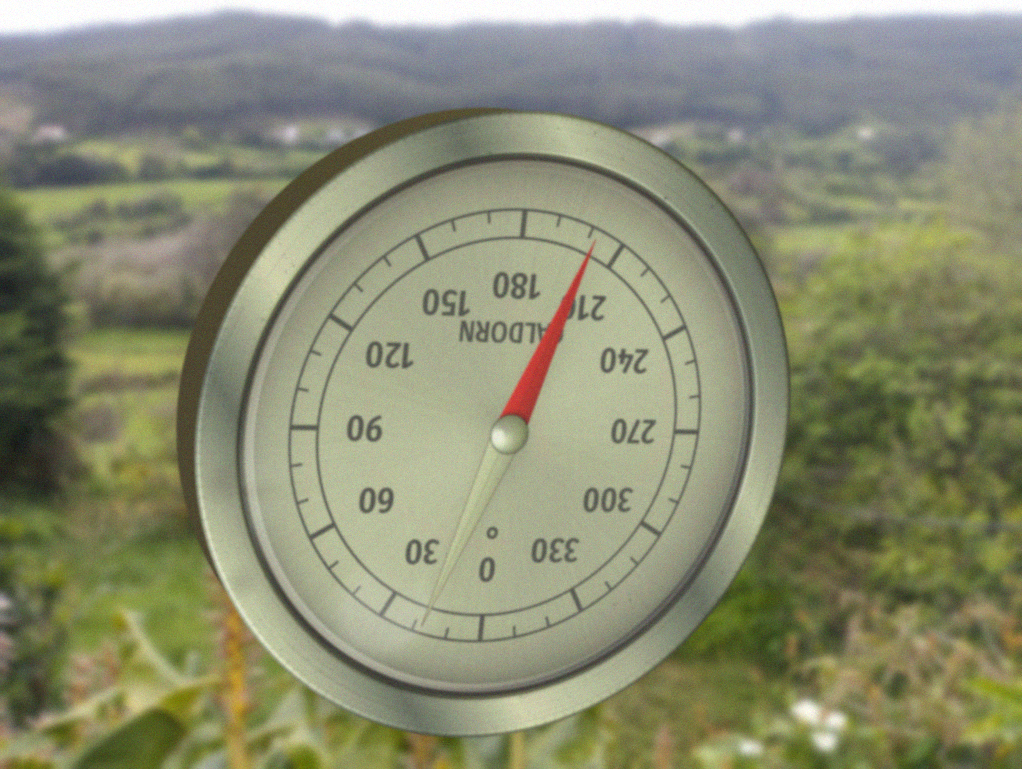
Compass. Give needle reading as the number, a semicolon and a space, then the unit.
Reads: 200; °
